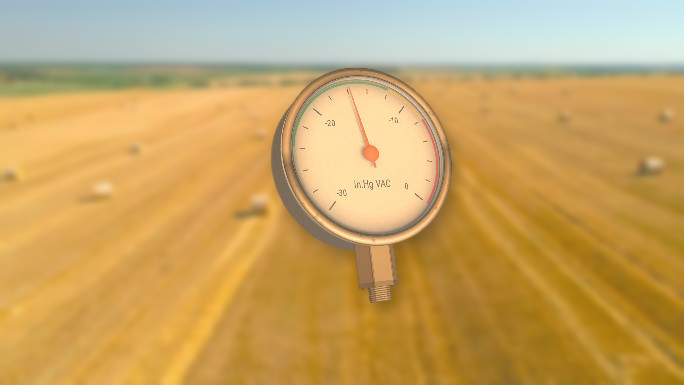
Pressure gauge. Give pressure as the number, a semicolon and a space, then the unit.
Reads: -16; inHg
